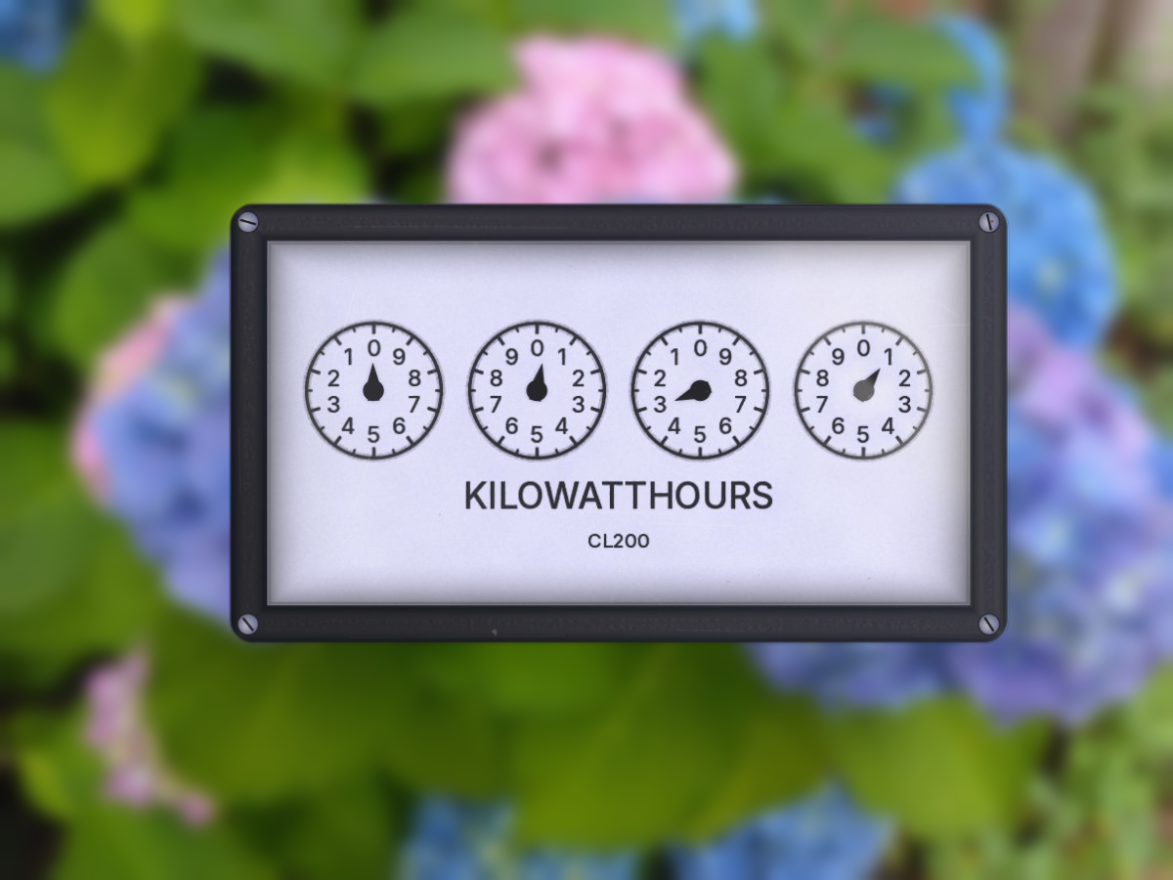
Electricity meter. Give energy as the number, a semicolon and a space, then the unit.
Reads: 31; kWh
